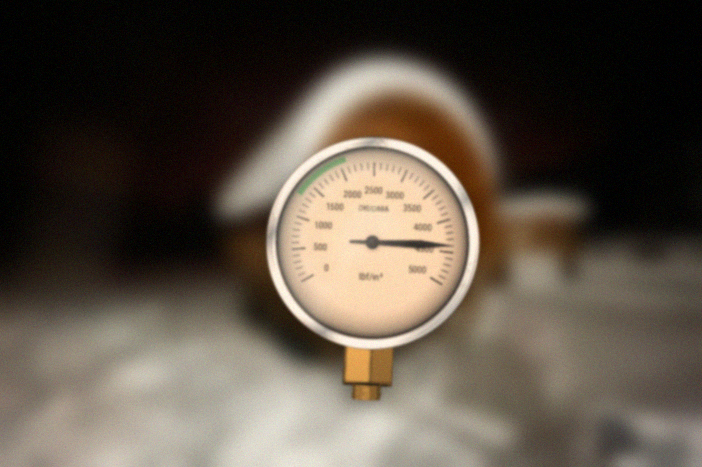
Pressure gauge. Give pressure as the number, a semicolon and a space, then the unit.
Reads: 4400; psi
